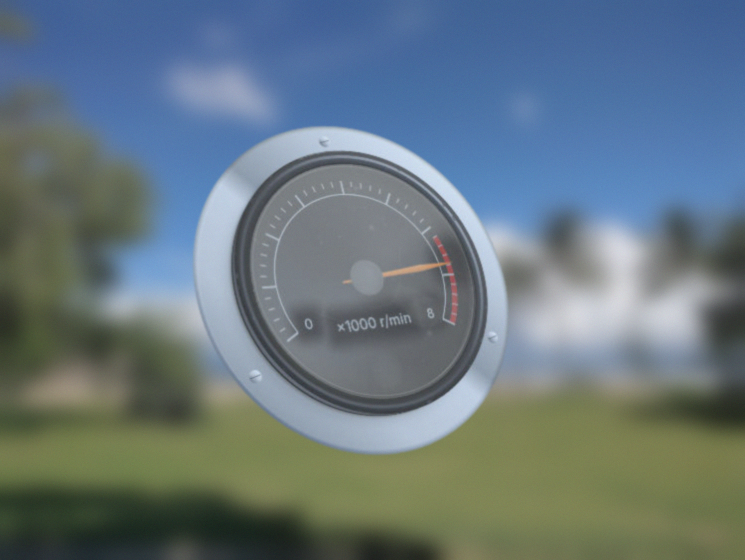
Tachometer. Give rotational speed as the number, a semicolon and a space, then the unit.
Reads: 6800; rpm
